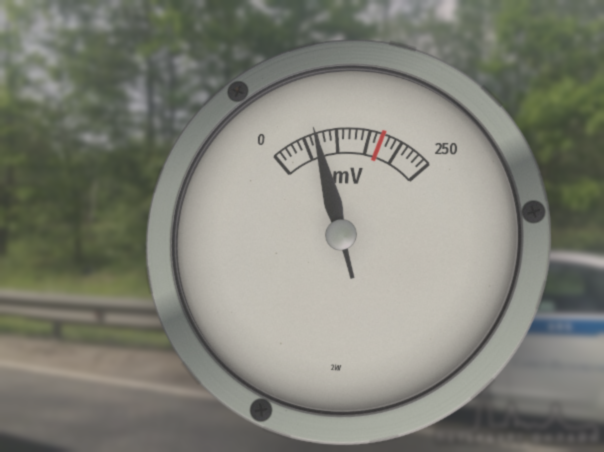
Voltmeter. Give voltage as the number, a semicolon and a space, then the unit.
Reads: 70; mV
